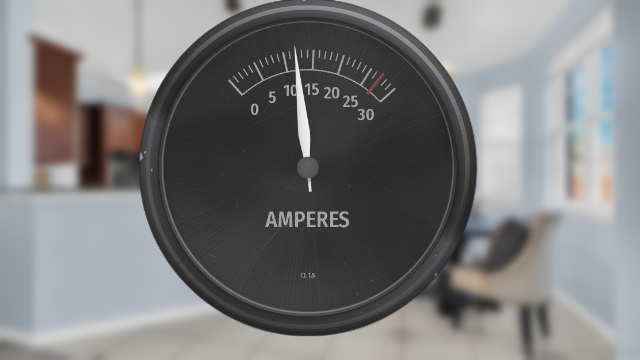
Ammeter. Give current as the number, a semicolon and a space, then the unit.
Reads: 12; A
